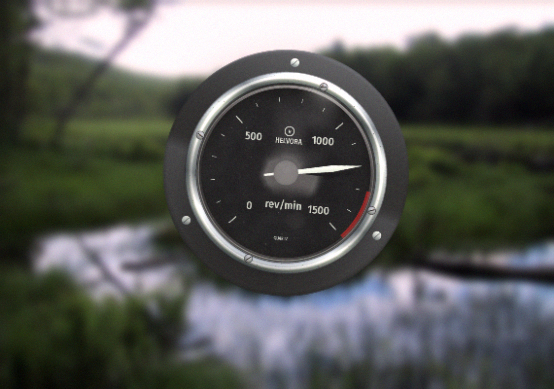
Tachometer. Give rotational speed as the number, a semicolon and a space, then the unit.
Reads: 1200; rpm
